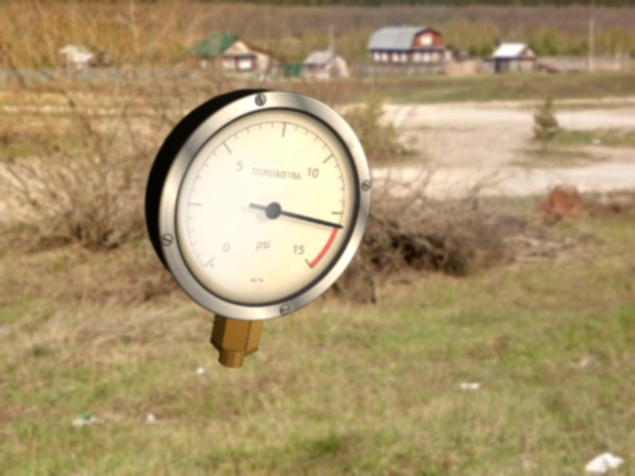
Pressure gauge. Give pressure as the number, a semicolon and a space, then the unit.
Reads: 13; psi
